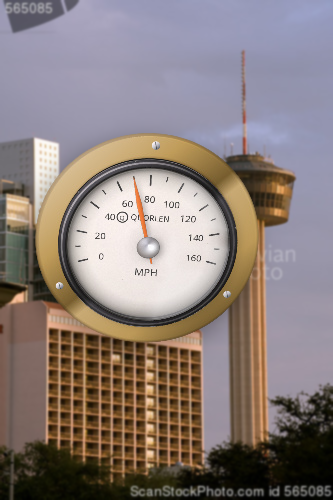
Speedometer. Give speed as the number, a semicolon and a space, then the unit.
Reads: 70; mph
